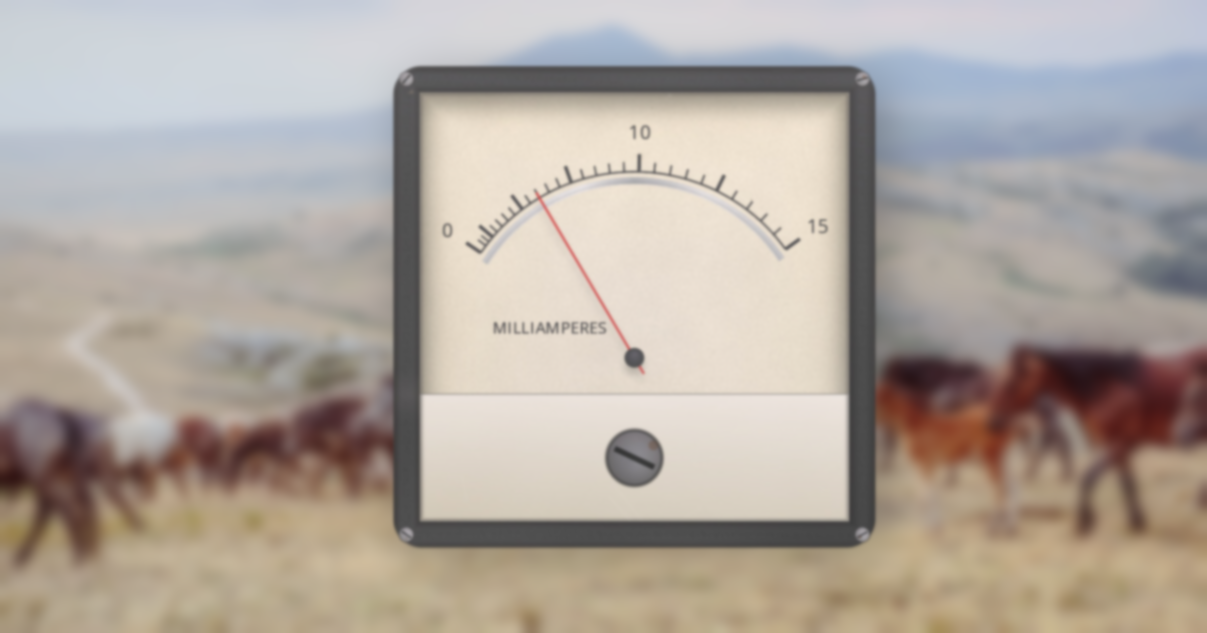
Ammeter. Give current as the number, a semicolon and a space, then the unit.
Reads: 6; mA
